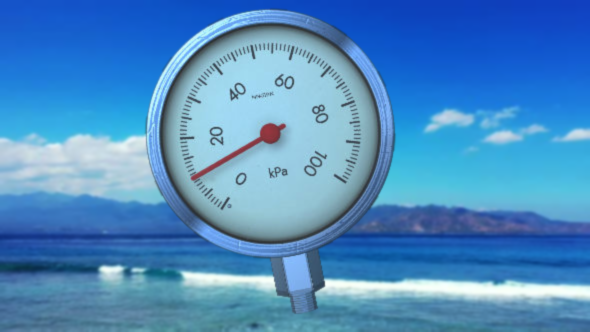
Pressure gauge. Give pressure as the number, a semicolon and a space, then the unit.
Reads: 10; kPa
